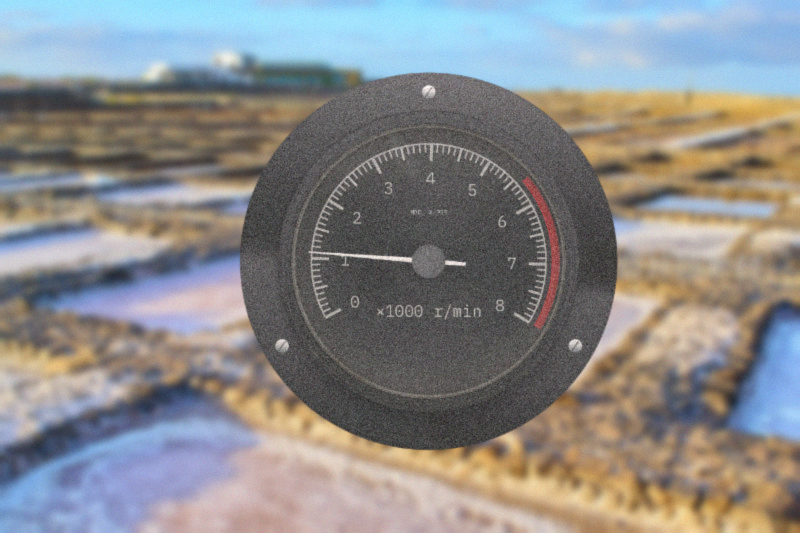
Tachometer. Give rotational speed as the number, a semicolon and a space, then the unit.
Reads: 1100; rpm
